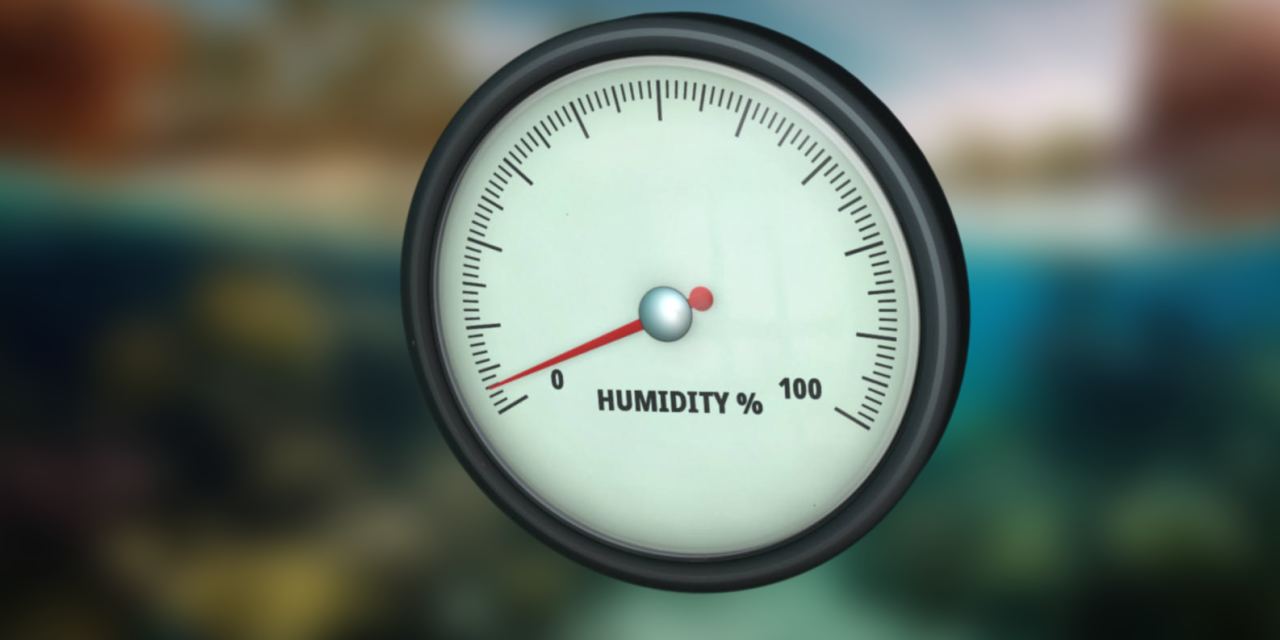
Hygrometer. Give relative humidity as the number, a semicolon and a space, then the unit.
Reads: 3; %
